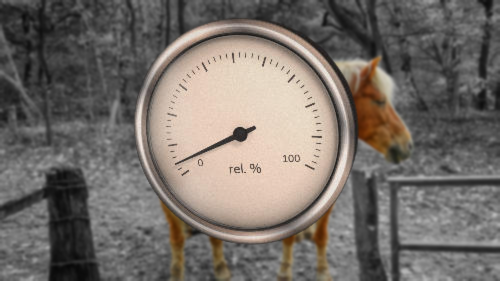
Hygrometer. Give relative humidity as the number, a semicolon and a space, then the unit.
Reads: 4; %
